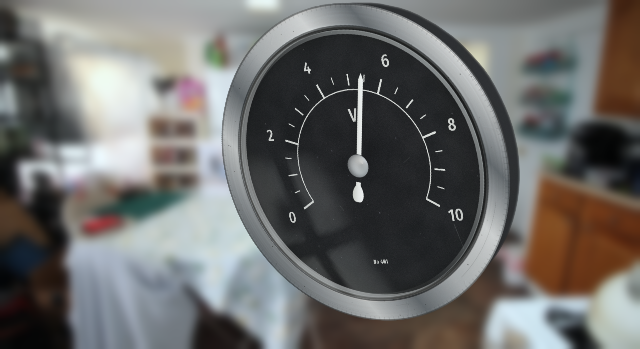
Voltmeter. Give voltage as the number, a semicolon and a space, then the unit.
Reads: 5.5; V
